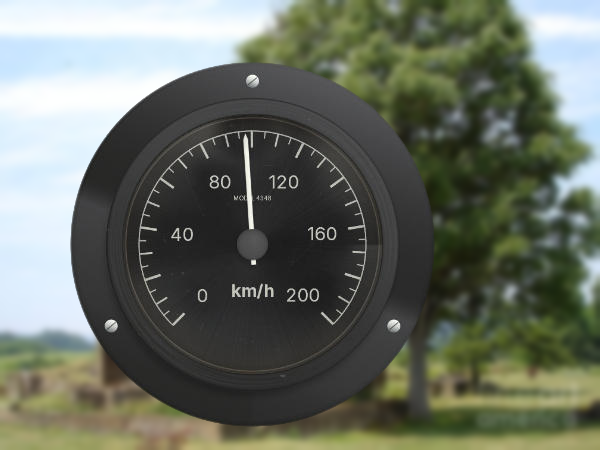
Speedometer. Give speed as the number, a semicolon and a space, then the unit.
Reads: 97.5; km/h
